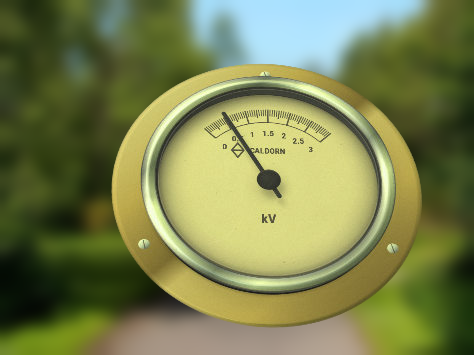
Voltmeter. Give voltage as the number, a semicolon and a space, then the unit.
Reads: 0.5; kV
